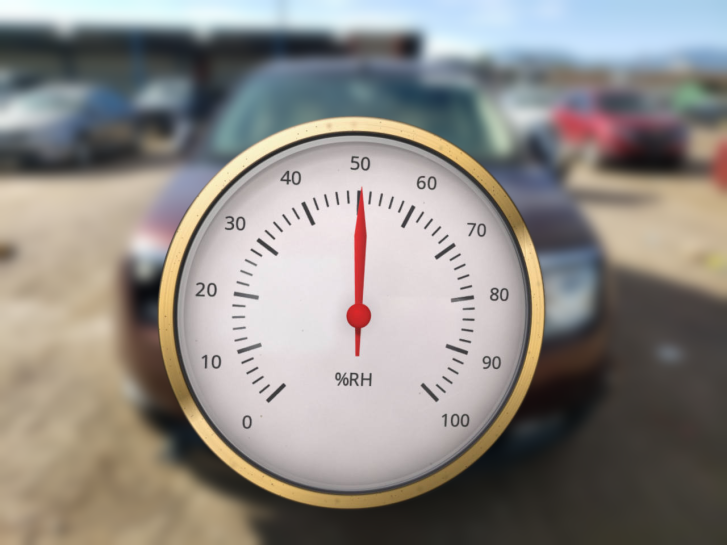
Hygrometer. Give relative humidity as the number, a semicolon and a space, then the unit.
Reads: 50; %
